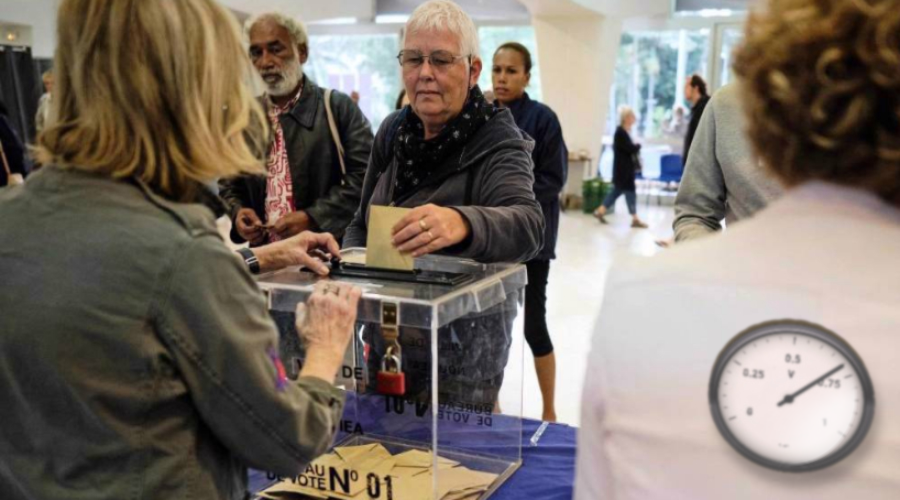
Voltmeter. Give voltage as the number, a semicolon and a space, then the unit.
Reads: 0.7; V
